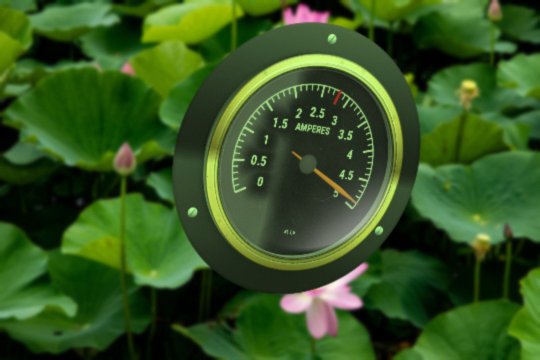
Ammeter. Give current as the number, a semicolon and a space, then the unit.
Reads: 4.9; A
